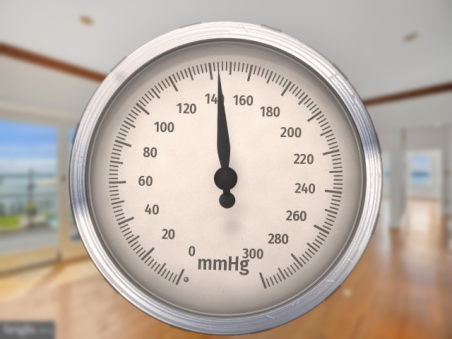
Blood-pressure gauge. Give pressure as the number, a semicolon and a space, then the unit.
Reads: 144; mmHg
